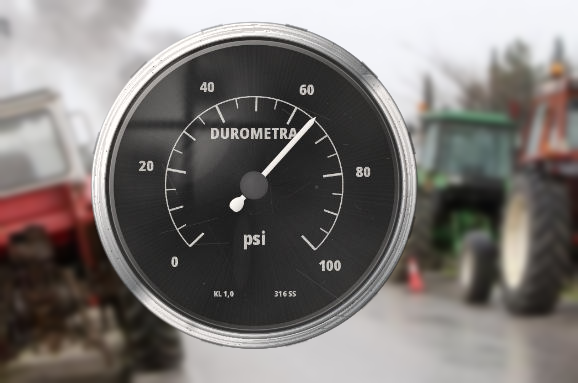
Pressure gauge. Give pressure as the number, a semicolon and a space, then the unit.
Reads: 65; psi
